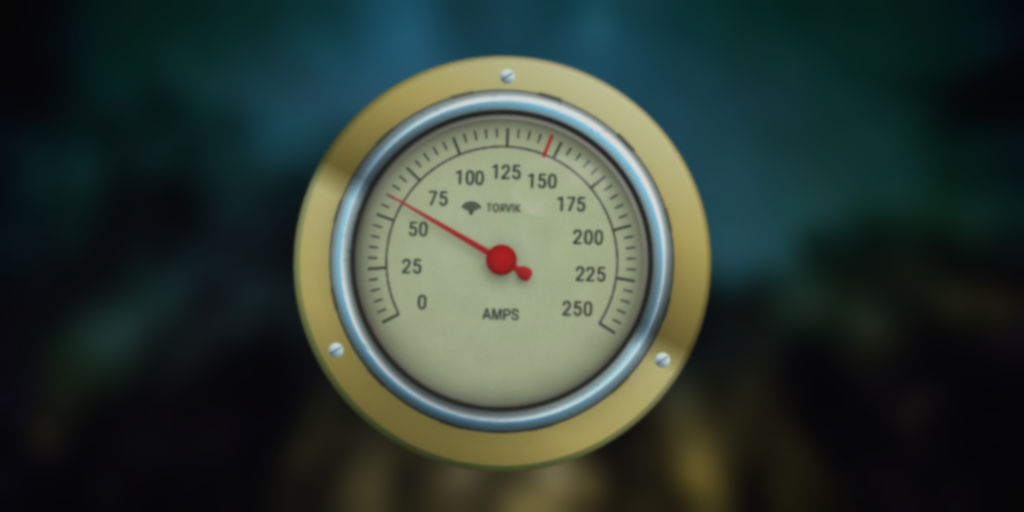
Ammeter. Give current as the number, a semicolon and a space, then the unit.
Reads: 60; A
